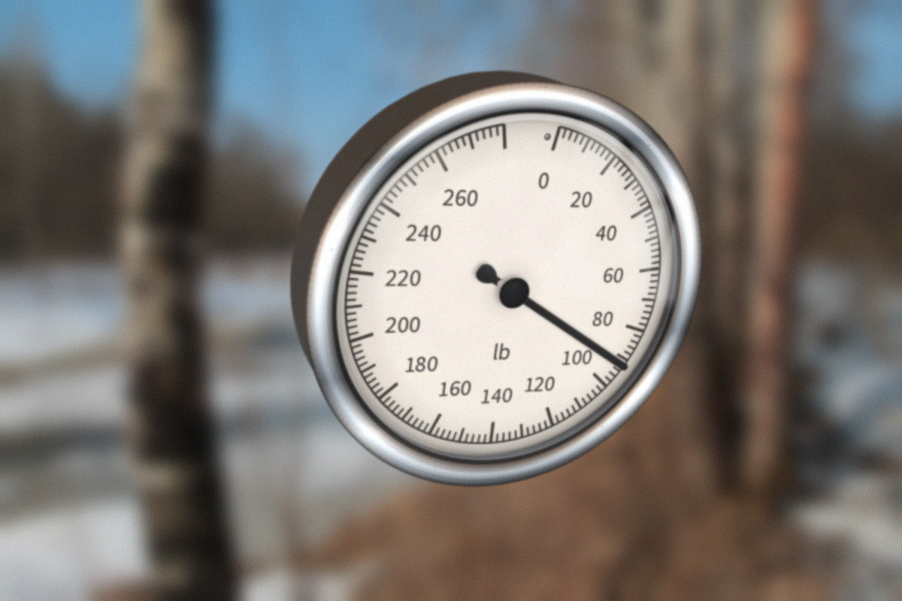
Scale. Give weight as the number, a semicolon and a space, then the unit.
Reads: 92; lb
